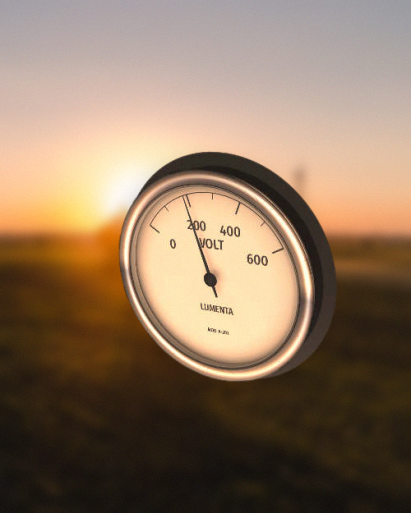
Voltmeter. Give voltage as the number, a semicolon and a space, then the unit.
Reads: 200; V
